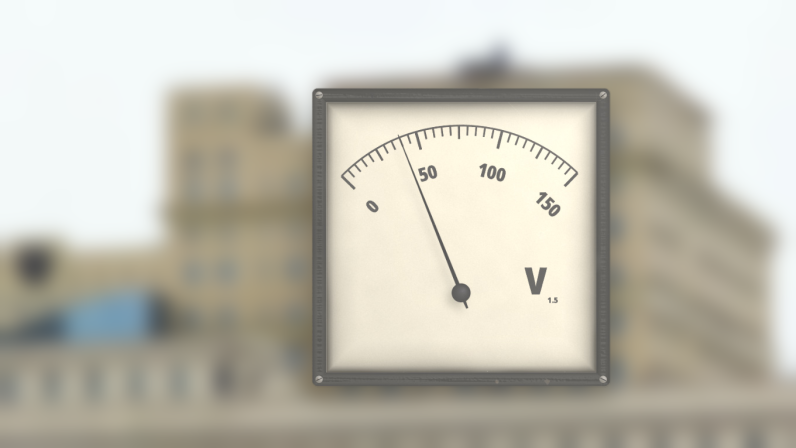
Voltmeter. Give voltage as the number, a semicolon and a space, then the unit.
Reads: 40; V
